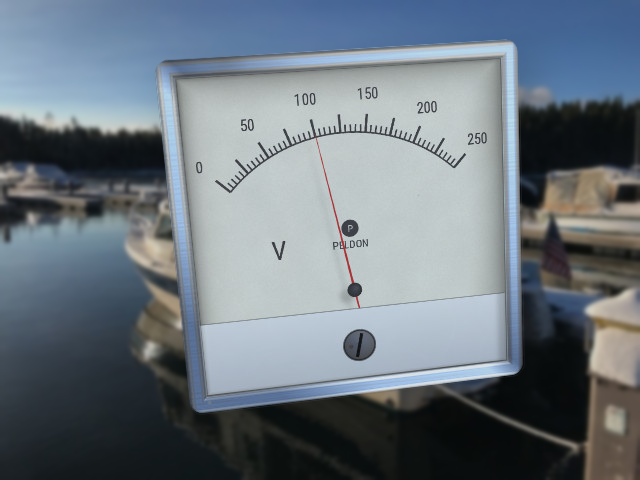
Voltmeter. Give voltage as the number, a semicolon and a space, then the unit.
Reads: 100; V
